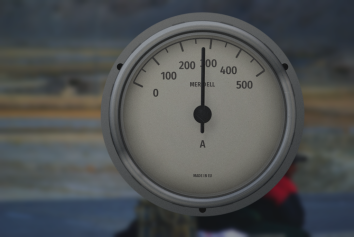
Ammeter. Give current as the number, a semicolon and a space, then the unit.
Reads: 275; A
